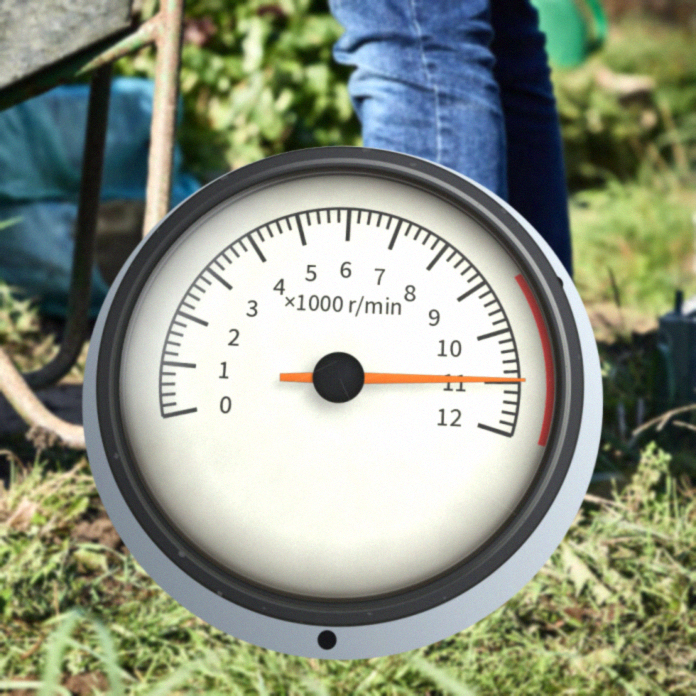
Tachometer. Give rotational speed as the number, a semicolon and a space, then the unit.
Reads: 11000; rpm
